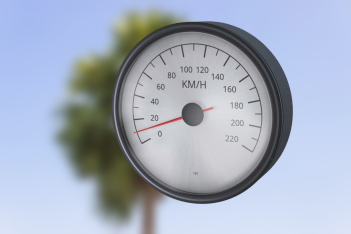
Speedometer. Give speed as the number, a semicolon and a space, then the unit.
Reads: 10; km/h
